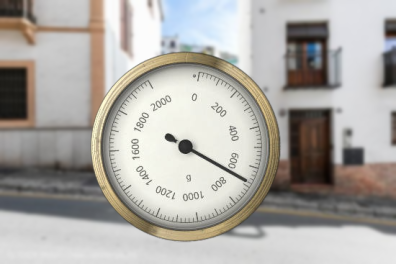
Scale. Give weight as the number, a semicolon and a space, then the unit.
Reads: 680; g
